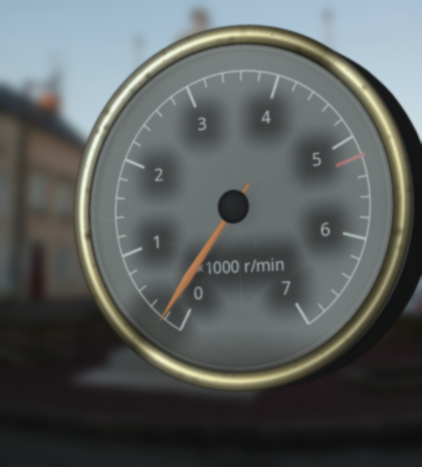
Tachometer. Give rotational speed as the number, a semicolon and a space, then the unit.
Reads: 200; rpm
